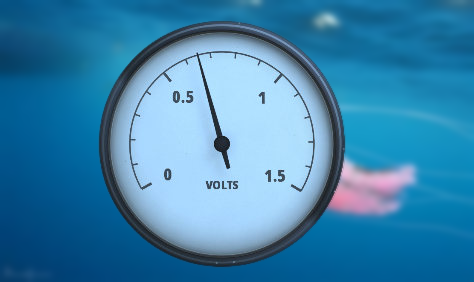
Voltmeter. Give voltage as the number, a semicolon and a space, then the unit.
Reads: 0.65; V
